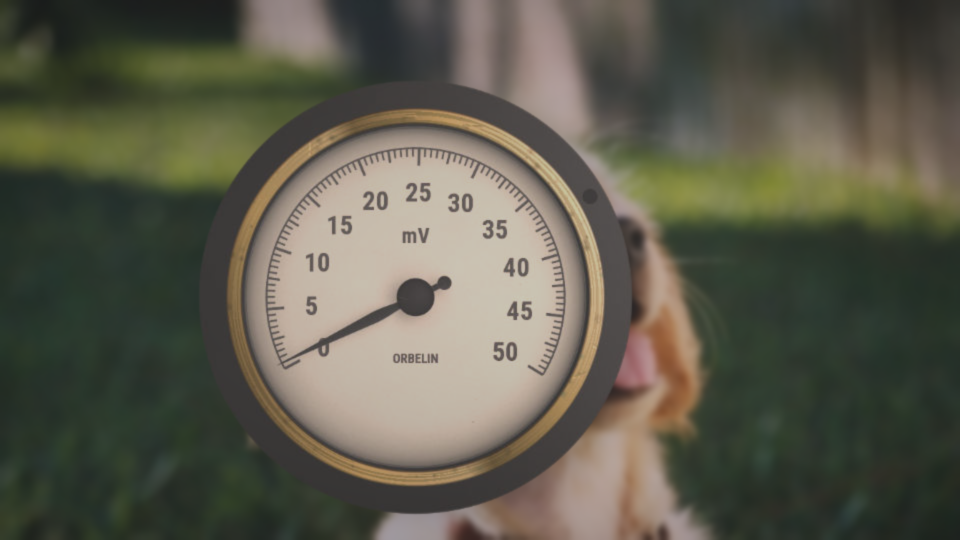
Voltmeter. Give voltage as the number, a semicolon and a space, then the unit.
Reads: 0.5; mV
